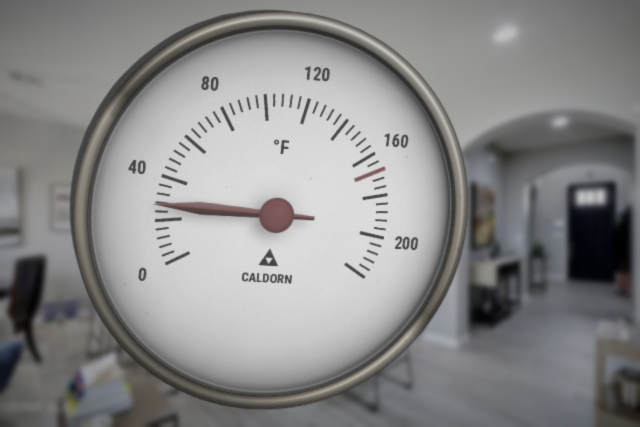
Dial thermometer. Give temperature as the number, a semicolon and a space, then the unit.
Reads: 28; °F
